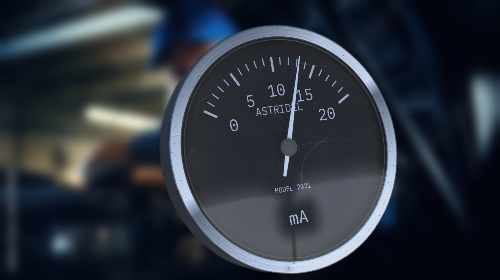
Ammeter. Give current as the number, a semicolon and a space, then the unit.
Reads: 13; mA
